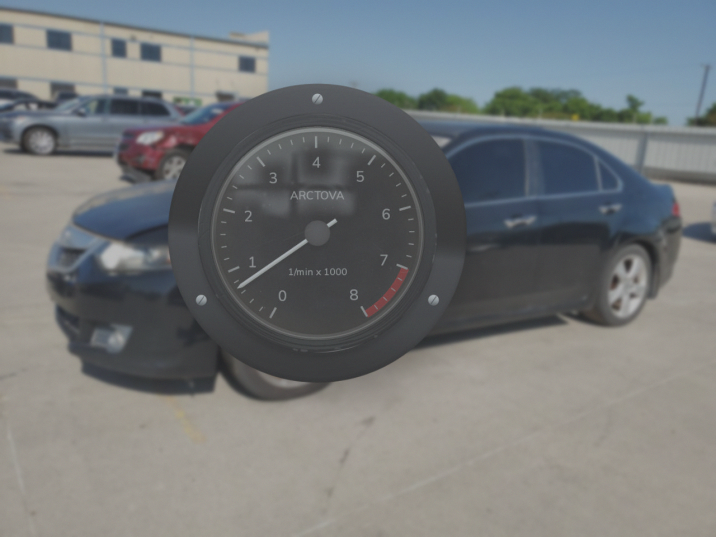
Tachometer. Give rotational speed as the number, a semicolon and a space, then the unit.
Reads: 700; rpm
